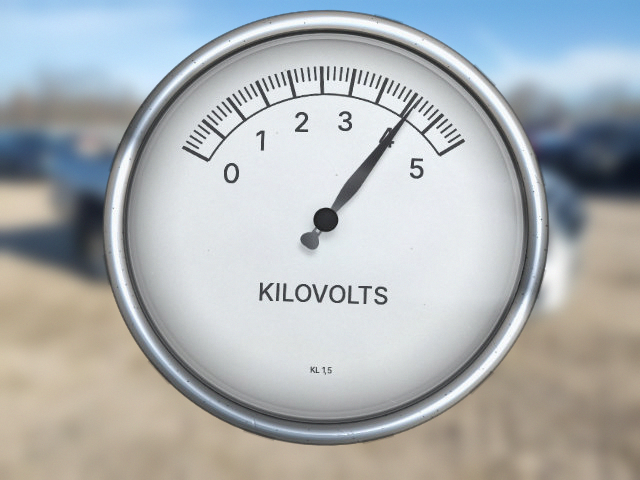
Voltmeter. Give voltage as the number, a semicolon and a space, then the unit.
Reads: 4.1; kV
